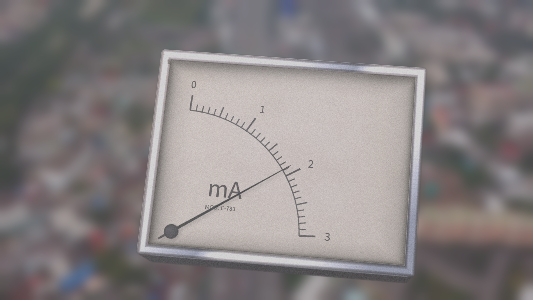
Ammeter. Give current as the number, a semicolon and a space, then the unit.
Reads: 1.9; mA
